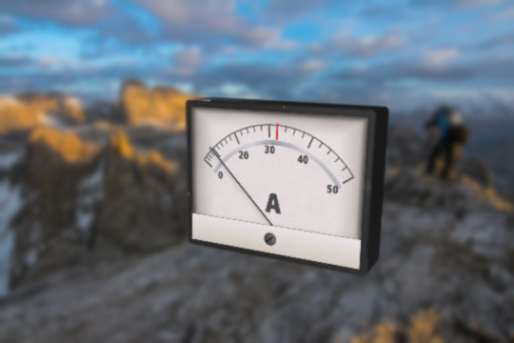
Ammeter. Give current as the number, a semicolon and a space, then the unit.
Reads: 10; A
